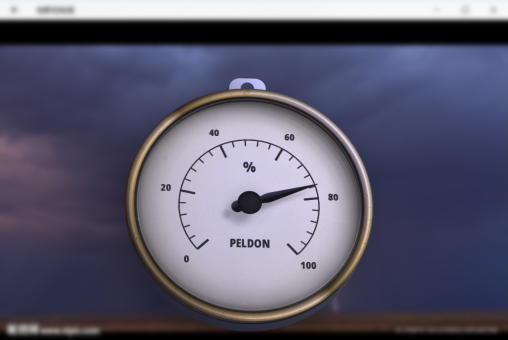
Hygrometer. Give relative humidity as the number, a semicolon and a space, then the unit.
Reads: 76; %
